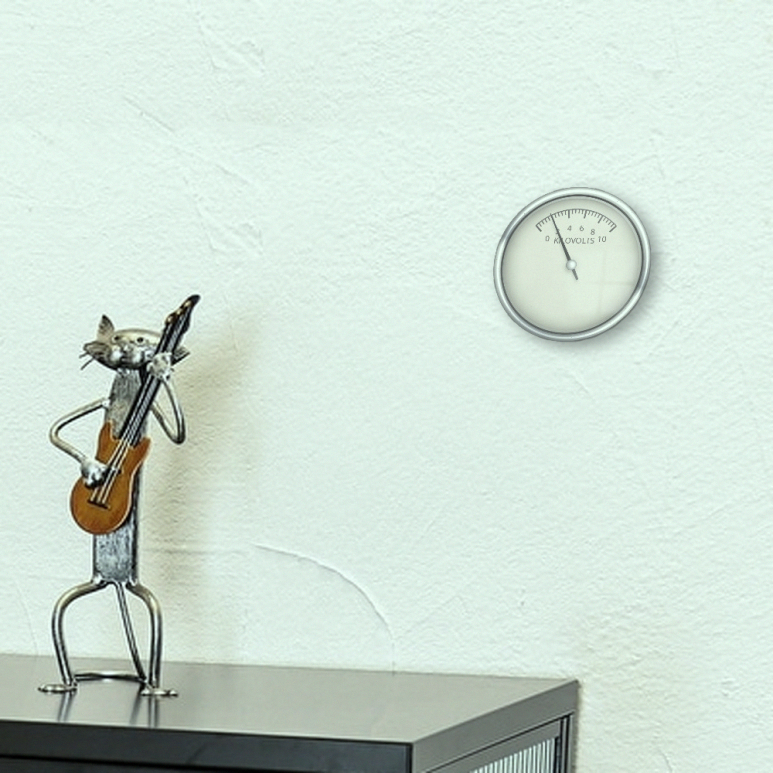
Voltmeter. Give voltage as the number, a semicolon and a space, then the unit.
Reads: 2; kV
